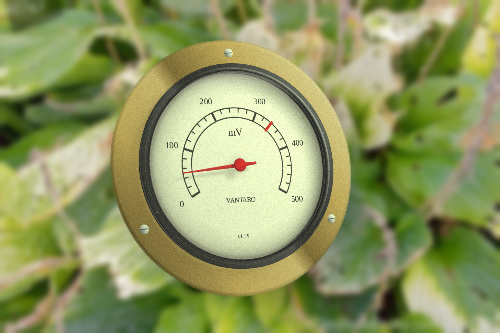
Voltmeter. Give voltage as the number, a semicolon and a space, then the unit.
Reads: 50; mV
